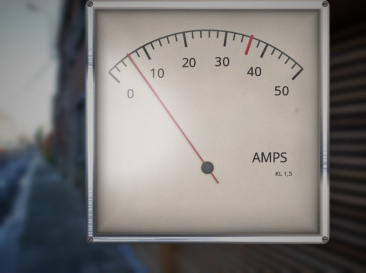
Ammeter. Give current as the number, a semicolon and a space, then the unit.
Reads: 6; A
